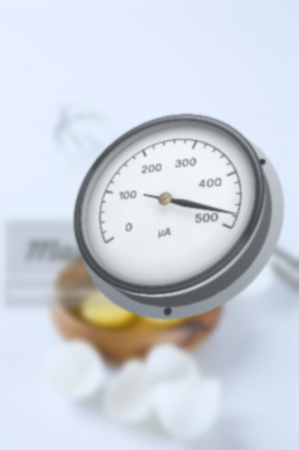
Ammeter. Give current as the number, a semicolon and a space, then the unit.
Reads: 480; µA
